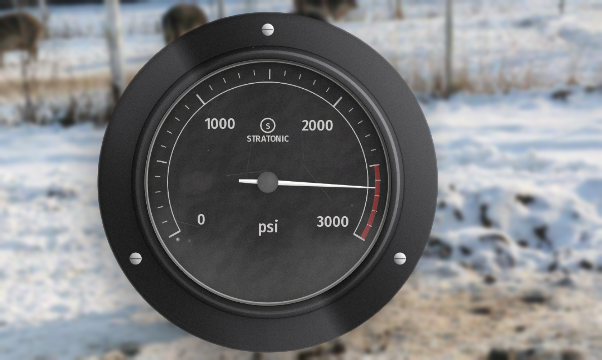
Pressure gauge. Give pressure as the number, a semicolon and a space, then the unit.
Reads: 2650; psi
